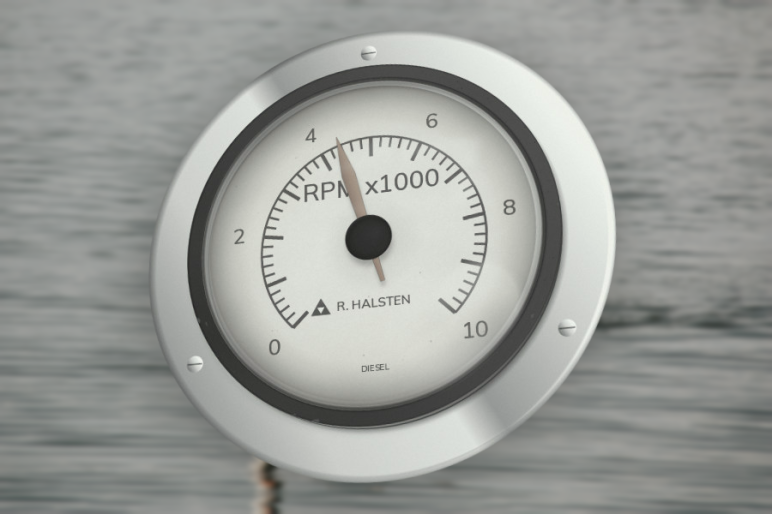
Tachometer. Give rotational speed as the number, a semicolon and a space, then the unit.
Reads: 4400; rpm
